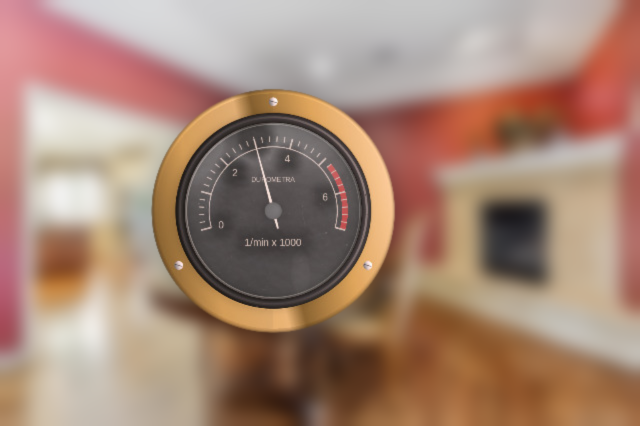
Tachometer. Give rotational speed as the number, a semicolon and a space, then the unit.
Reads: 3000; rpm
